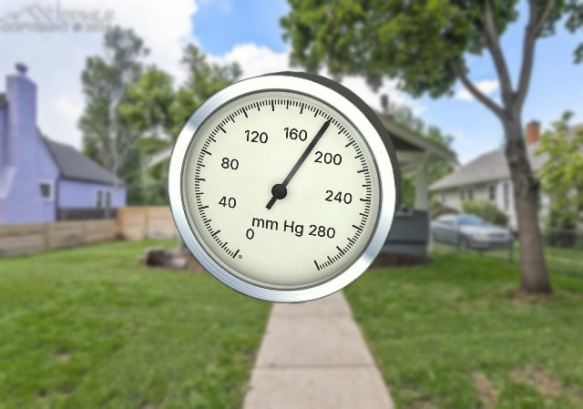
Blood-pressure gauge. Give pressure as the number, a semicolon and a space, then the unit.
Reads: 180; mmHg
